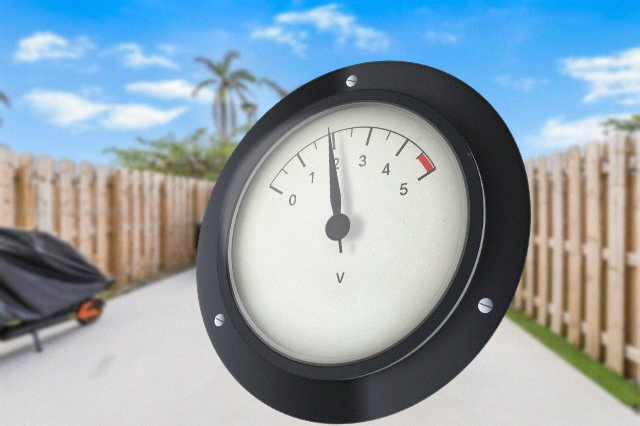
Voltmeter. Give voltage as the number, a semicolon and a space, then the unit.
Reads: 2; V
